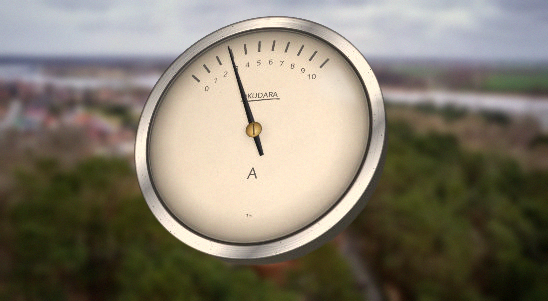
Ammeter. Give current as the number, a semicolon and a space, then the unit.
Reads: 3; A
